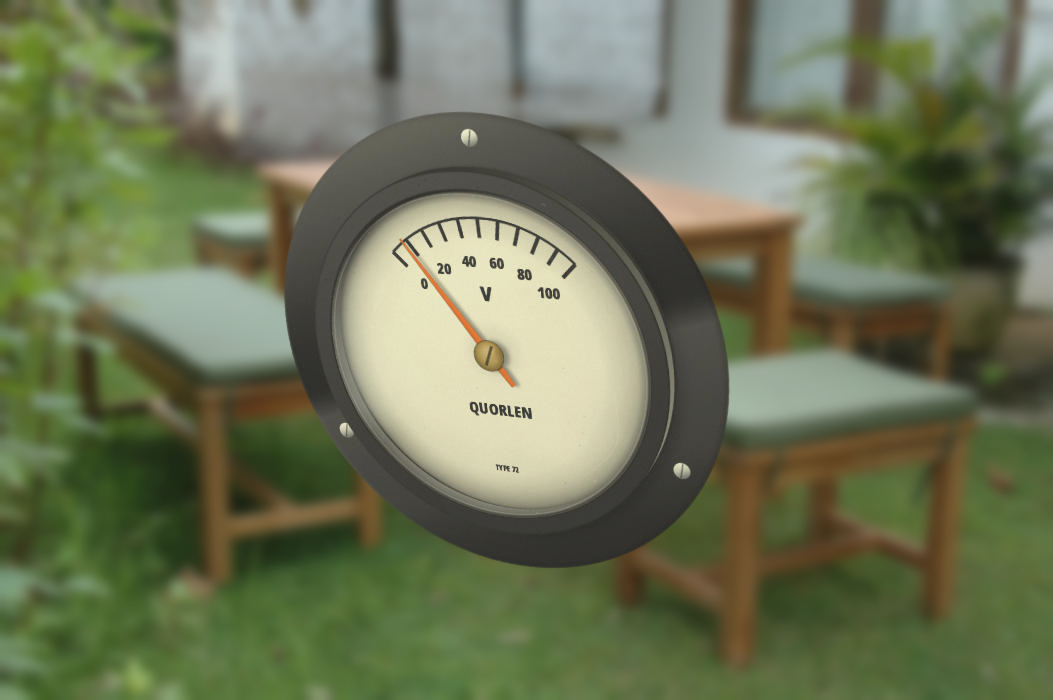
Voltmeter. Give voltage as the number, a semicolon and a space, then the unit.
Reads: 10; V
